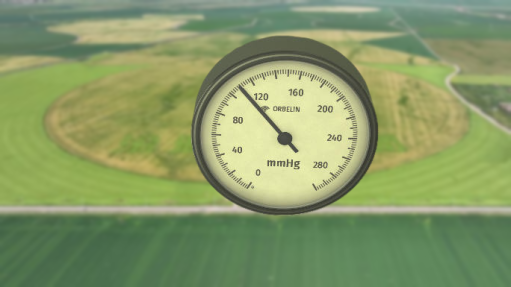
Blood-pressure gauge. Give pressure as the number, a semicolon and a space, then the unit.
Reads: 110; mmHg
